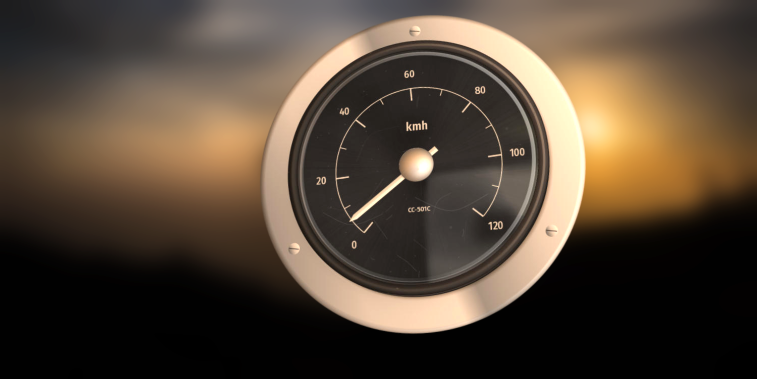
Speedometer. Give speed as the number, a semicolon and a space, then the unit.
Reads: 5; km/h
